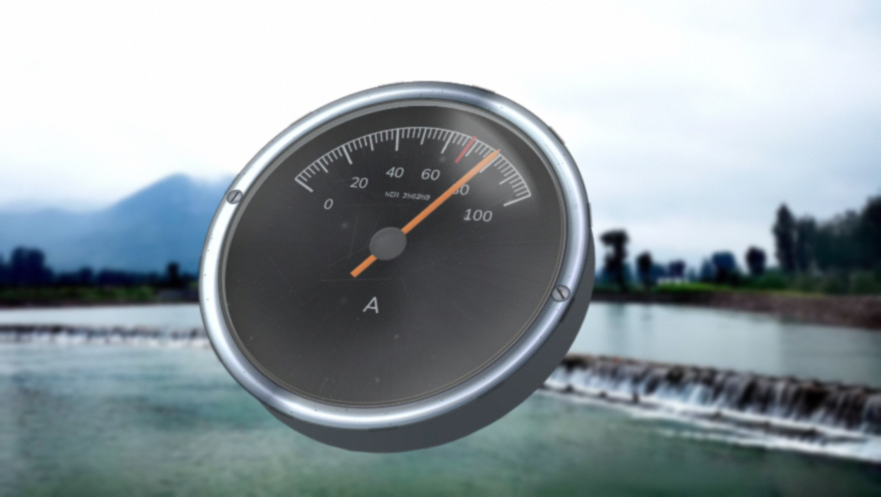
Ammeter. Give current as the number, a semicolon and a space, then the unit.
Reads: 80; A
